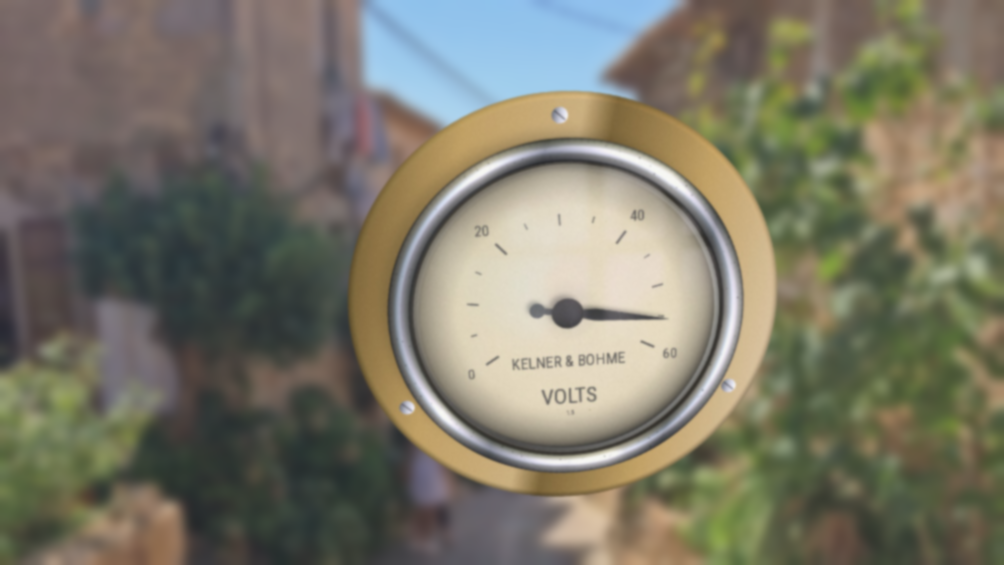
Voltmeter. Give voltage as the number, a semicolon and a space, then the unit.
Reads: 55; V
